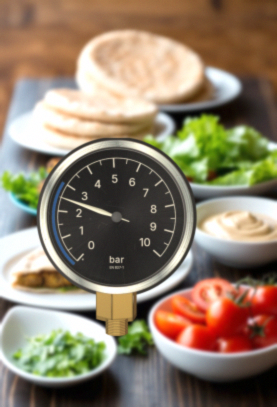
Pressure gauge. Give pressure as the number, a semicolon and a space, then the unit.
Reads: 2.5; bar
